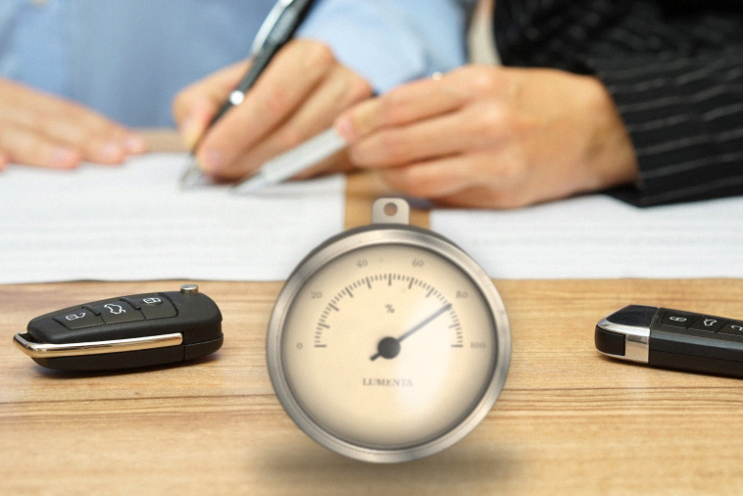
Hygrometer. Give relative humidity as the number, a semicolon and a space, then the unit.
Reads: 80; %
